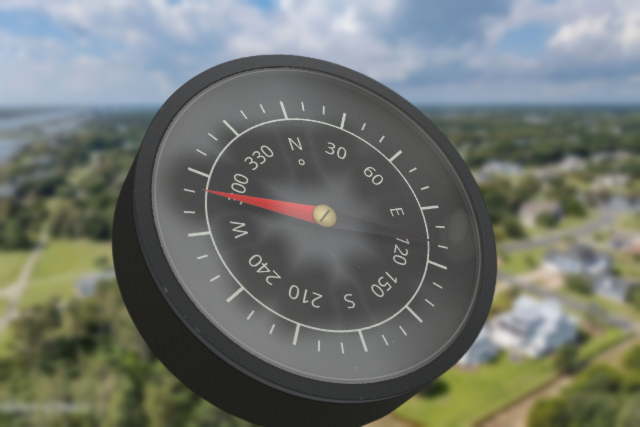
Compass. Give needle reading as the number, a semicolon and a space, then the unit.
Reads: 290; °
